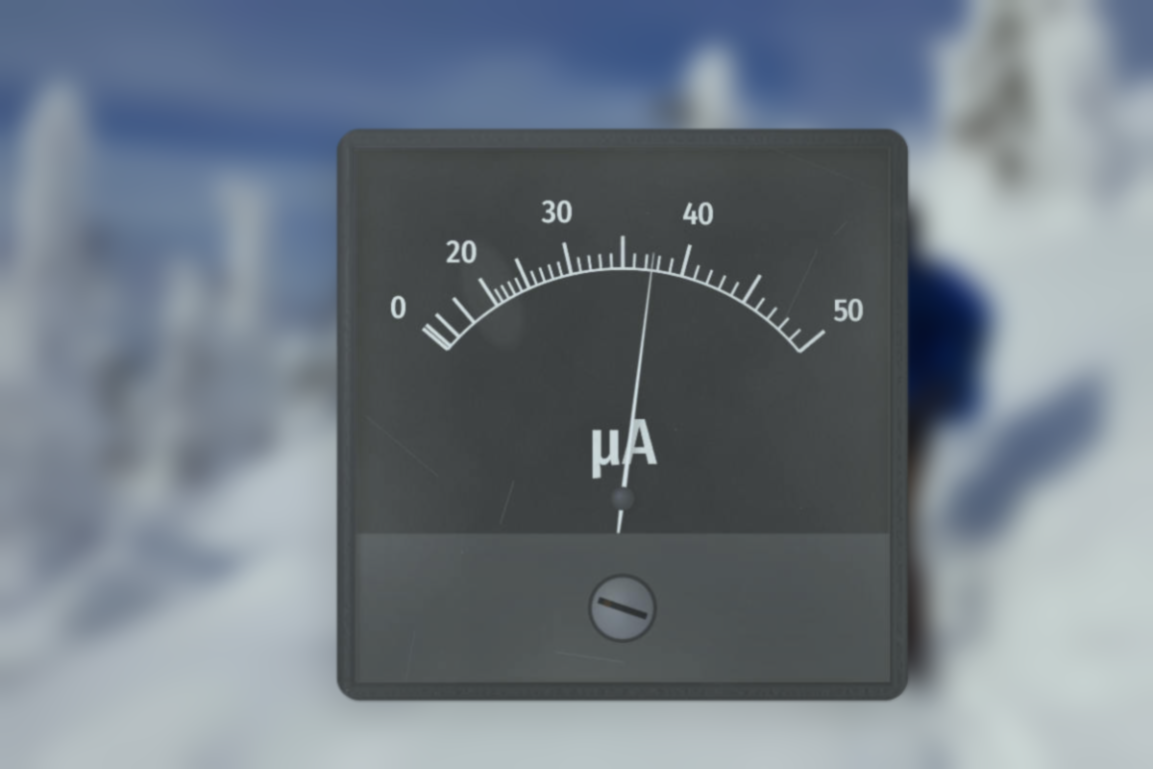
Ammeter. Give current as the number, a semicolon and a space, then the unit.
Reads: 37.5; µA
